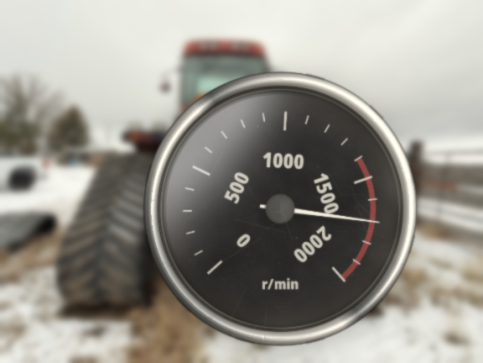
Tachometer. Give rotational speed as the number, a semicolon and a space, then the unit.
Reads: 1700; rpm
